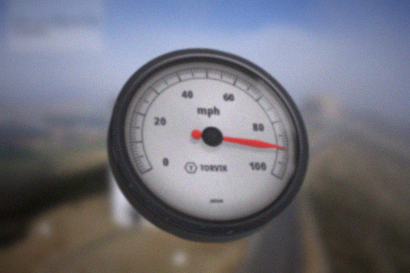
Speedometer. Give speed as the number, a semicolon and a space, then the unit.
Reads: 90; mph
